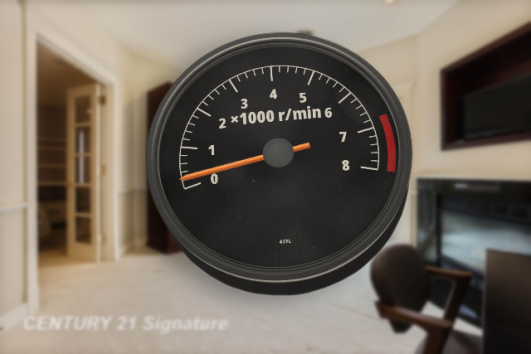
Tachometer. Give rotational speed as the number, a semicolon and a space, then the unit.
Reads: 200; rpm
